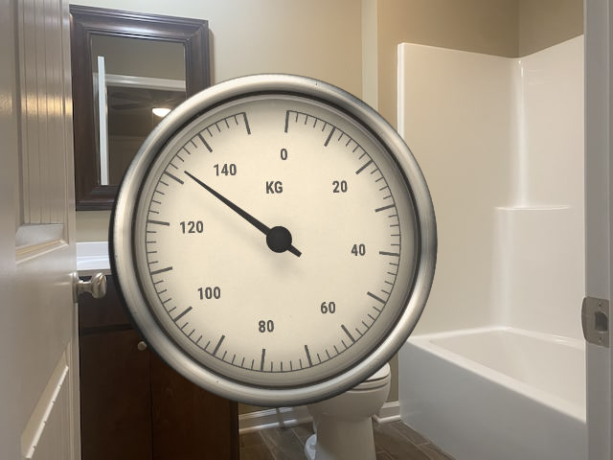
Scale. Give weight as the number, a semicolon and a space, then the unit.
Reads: 132; kg
